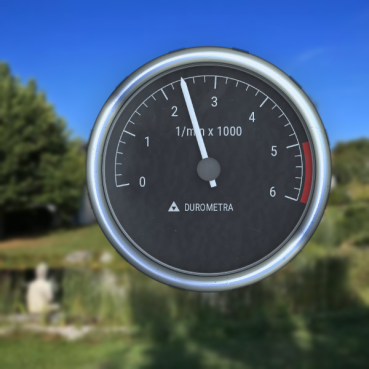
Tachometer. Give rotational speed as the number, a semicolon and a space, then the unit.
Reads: 2400; rpm
